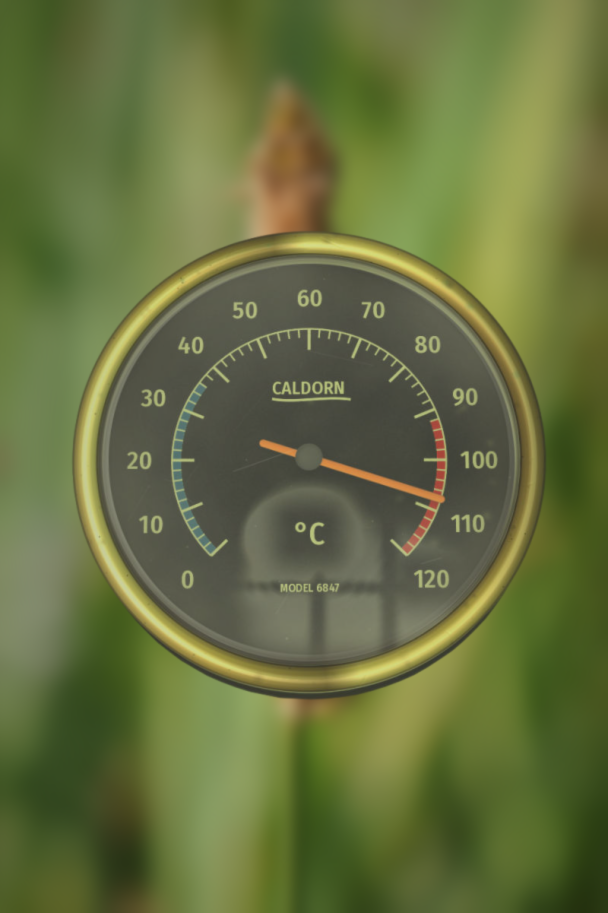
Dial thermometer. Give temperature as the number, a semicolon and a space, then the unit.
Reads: 108; °C
